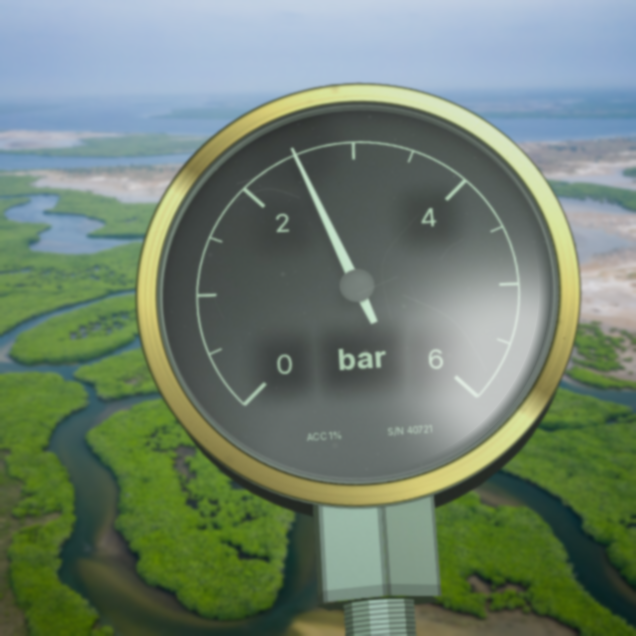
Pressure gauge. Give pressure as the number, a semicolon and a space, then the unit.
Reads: 2.5; bar
